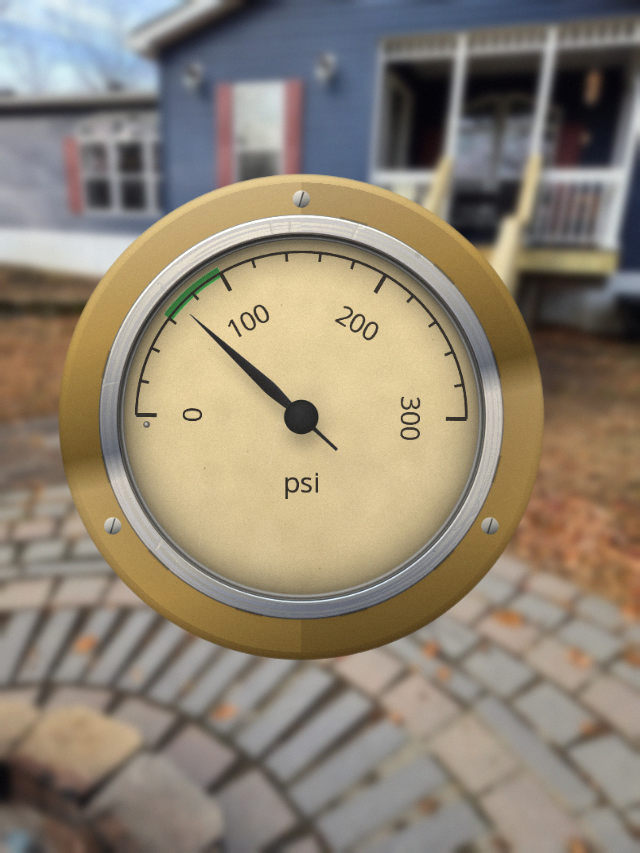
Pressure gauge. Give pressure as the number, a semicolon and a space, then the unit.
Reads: 70; psi
